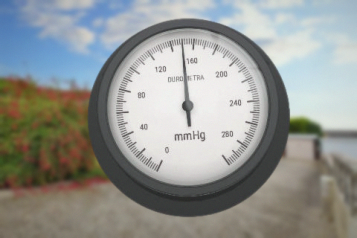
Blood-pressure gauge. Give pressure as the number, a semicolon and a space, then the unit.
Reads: 150; mmHg
